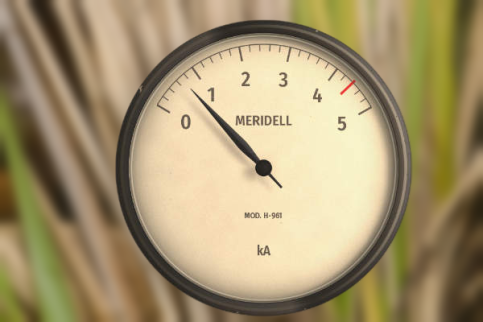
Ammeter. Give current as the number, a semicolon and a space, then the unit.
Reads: 0.7; kA
